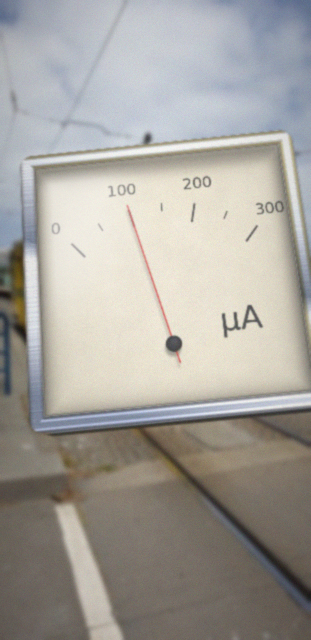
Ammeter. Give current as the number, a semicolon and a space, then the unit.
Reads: 100; µA
